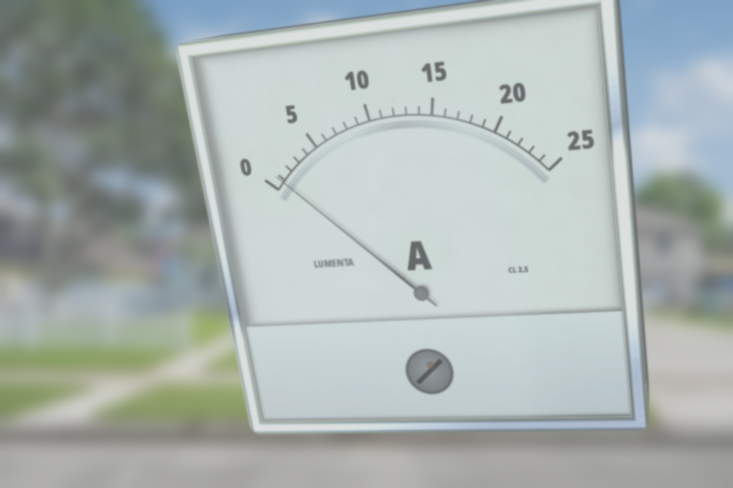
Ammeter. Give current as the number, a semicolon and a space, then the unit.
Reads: 1; A
